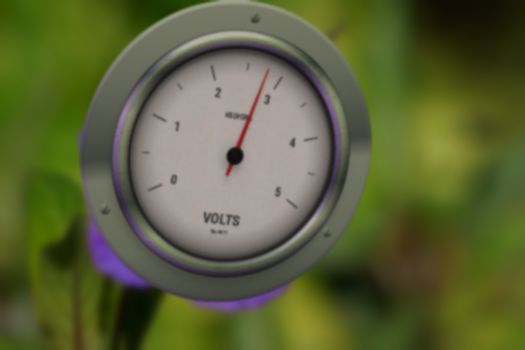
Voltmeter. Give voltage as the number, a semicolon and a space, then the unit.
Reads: 2.75; V
